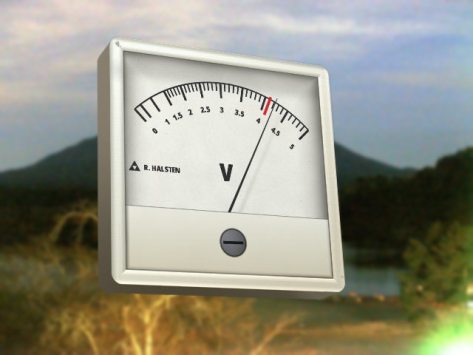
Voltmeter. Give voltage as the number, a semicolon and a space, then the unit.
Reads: 4.2; V
